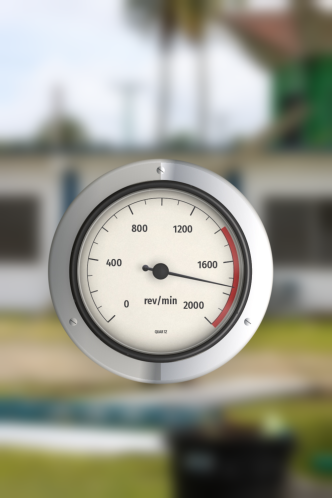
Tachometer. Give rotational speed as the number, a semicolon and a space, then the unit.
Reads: 1750; rpm
